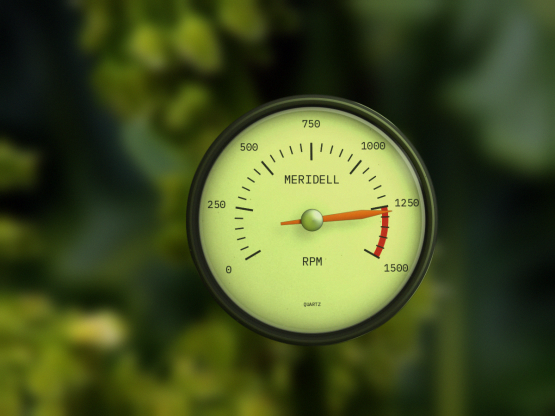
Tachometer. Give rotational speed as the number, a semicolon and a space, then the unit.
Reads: 1275; rpm
